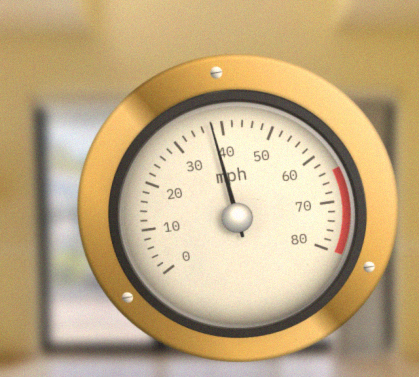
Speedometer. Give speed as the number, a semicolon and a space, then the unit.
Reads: 38; mph
